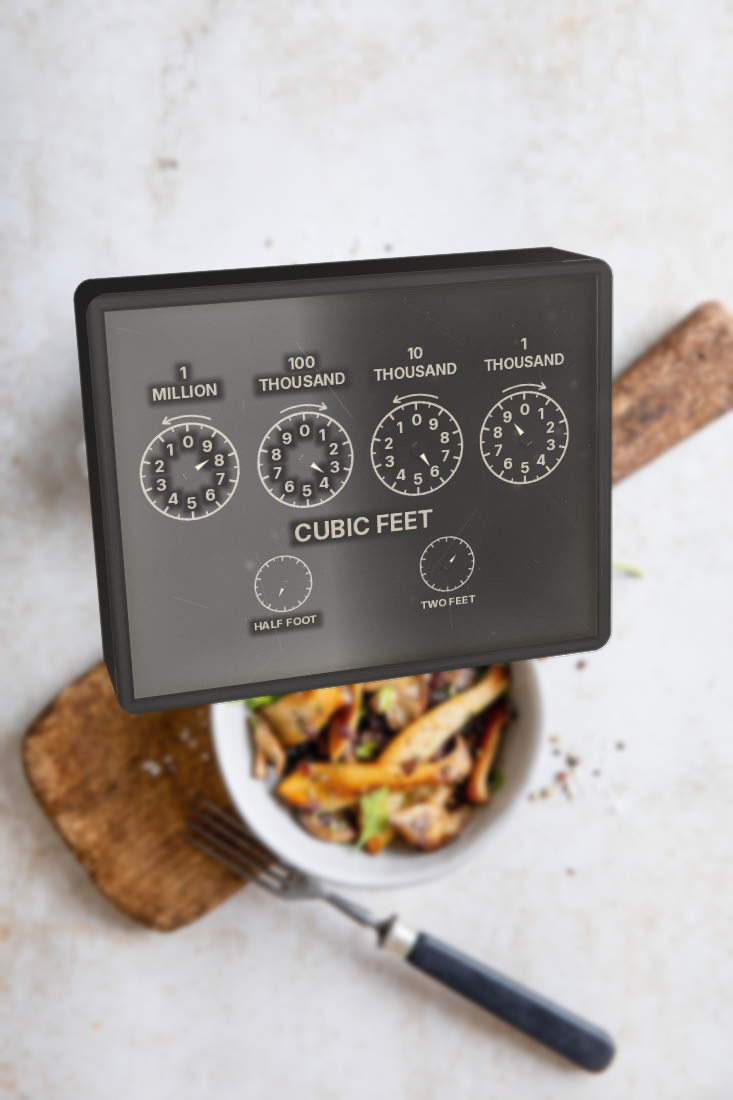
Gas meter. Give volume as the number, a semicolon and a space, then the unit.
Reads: 835900; ft³
